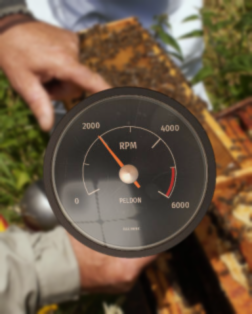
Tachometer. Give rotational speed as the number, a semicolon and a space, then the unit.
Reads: 2000; rpm
